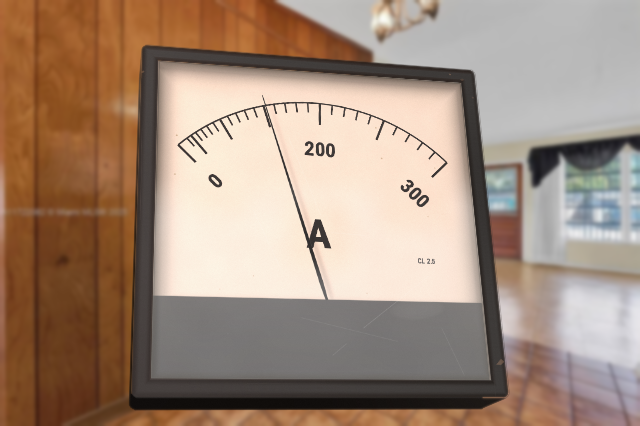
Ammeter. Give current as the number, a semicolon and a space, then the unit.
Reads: 150; A
